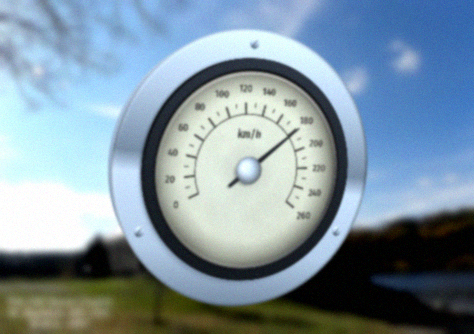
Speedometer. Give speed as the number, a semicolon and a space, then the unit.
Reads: 180; km/h
